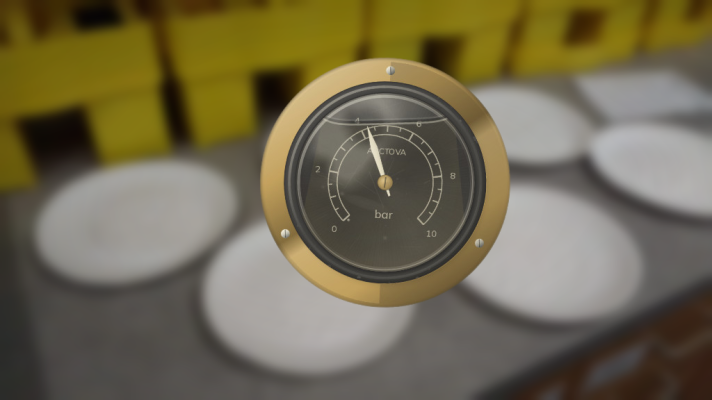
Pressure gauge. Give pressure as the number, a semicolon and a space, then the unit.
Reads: 4.25; bar
